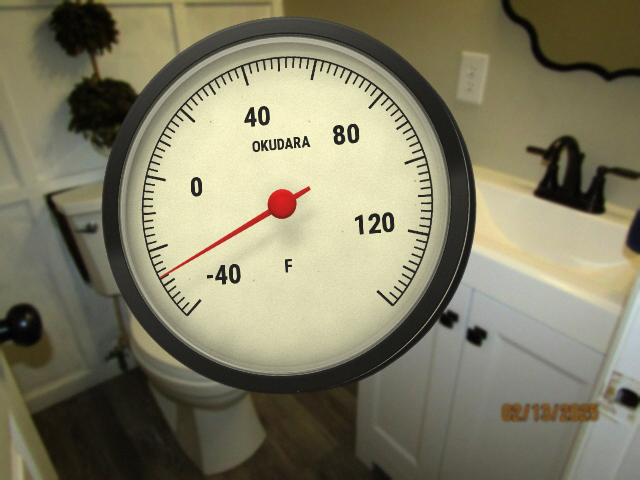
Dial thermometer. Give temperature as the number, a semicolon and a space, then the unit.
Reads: -28; °F
